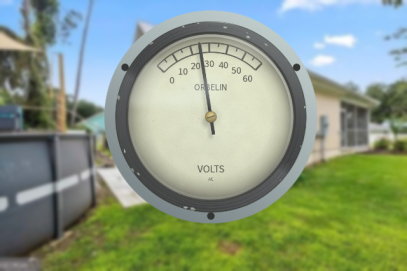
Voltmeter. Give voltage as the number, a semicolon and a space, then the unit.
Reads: 25; V
